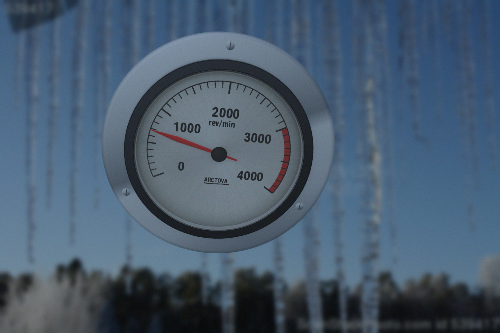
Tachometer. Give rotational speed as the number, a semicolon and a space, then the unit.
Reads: 700; rpm
